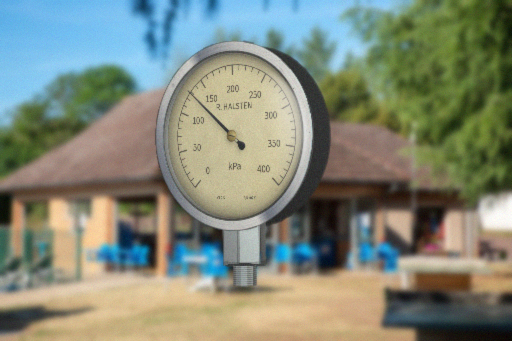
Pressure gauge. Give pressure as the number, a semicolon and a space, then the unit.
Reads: 130; kPa
